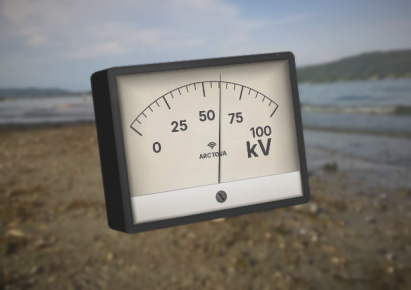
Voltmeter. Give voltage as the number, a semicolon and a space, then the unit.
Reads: 60; kV
